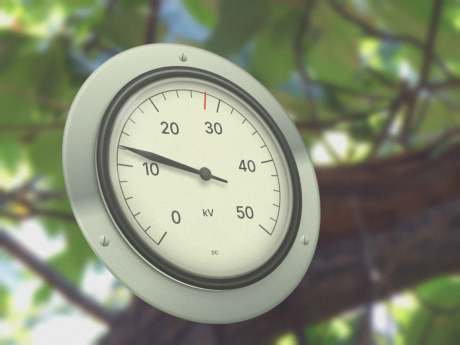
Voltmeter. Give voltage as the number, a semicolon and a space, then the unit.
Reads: 12; kV
